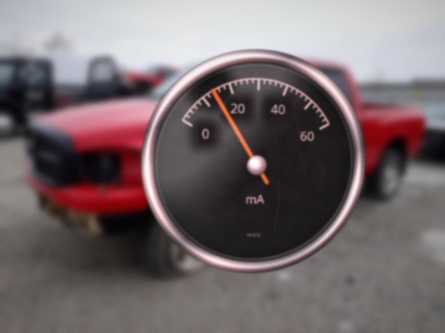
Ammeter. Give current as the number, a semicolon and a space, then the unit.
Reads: 14; mA
